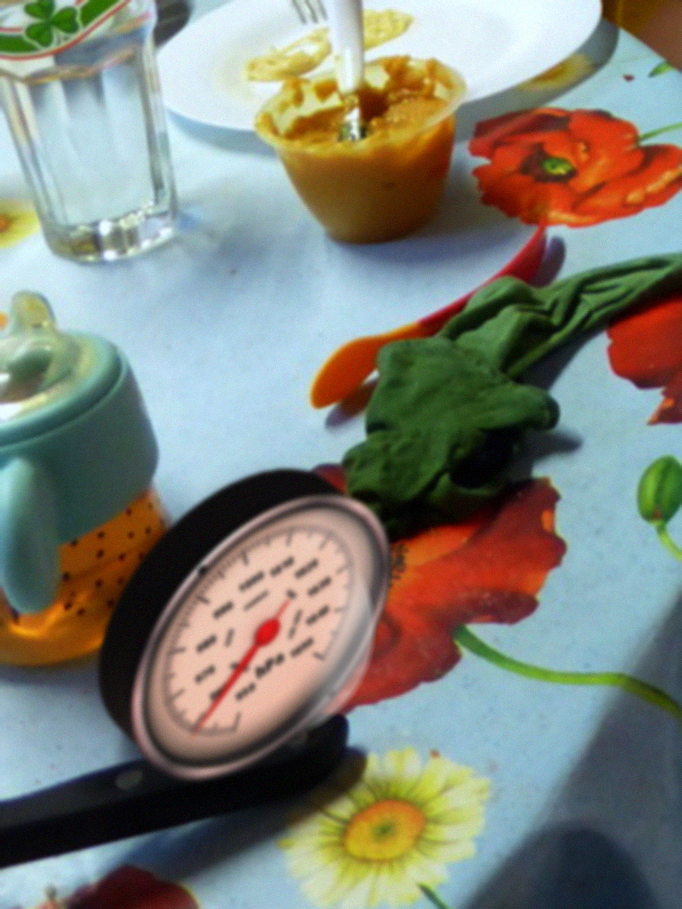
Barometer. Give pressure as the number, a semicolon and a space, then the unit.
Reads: 960; hPa
